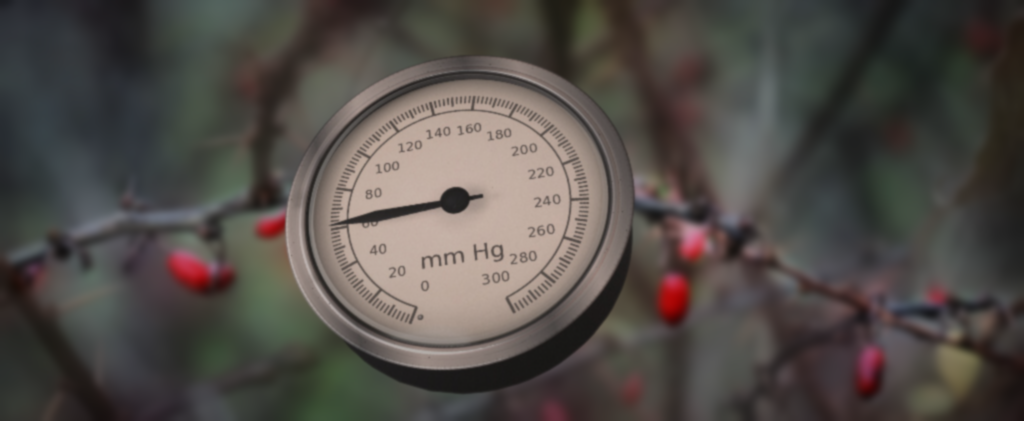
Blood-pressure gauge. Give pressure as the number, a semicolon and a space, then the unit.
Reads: 60; mmHg
